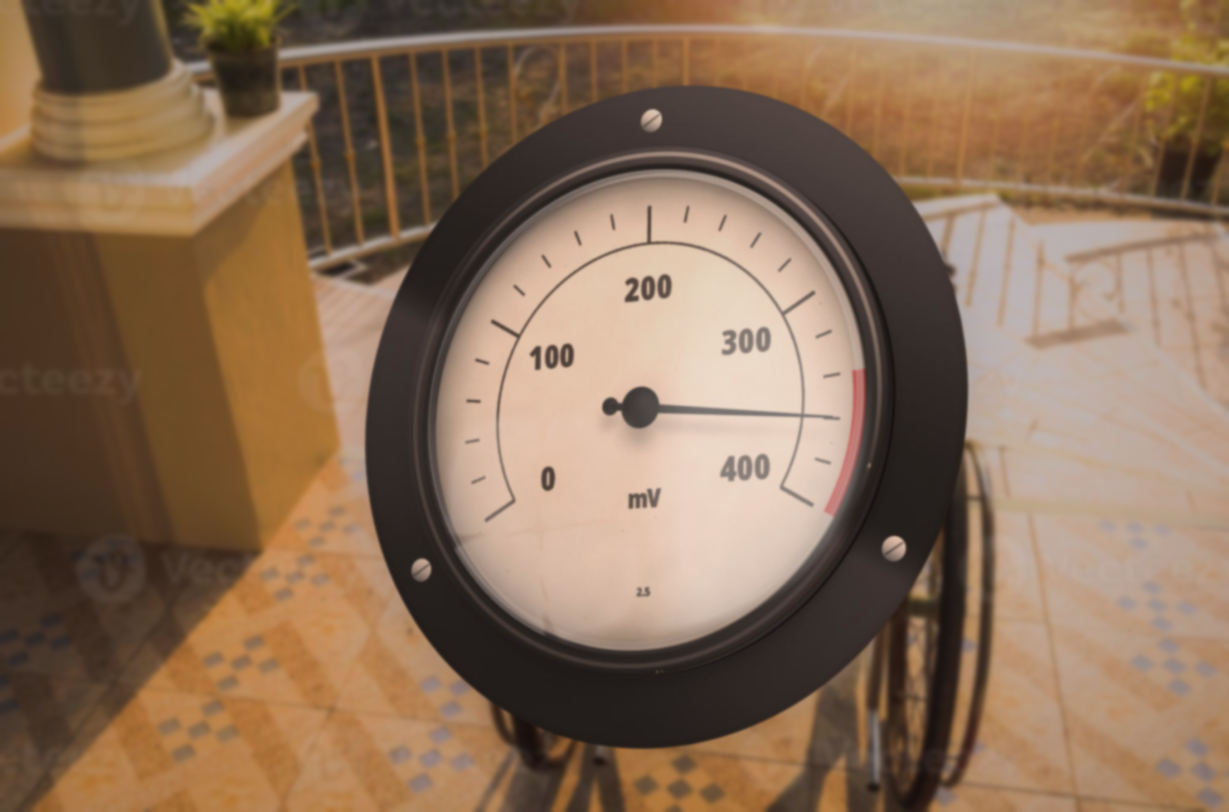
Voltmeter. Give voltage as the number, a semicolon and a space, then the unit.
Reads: 360; mV
